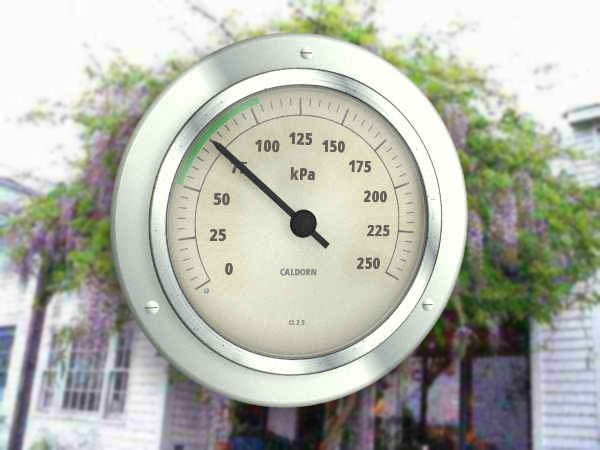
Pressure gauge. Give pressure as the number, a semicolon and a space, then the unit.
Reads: 75; kPa
